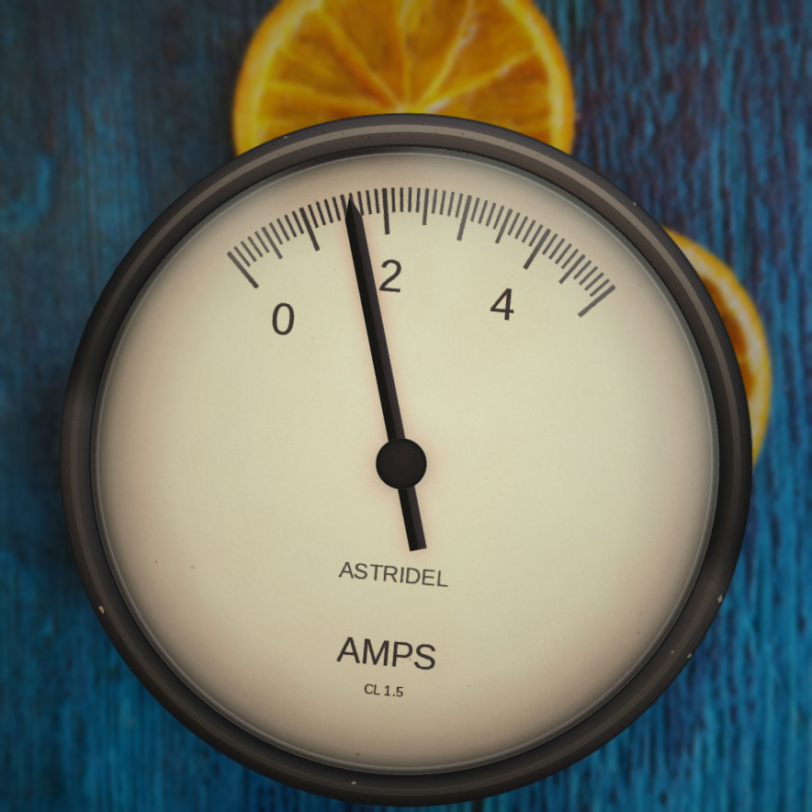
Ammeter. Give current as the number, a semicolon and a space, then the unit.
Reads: 1.6; A
